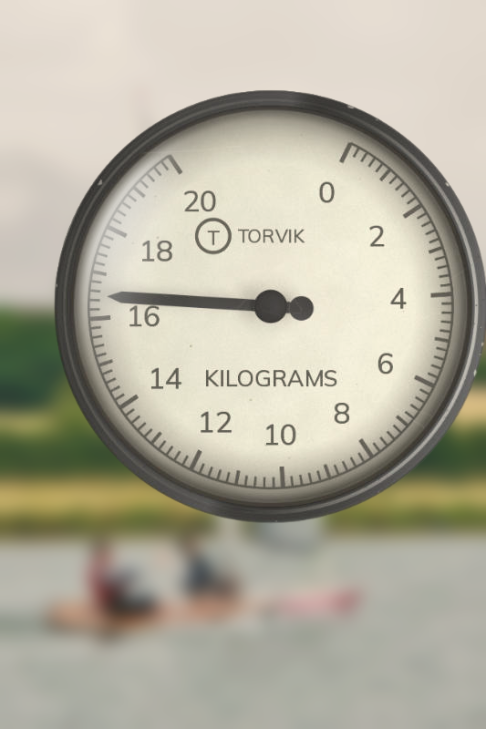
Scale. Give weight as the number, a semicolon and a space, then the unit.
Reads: 16.5; kg
